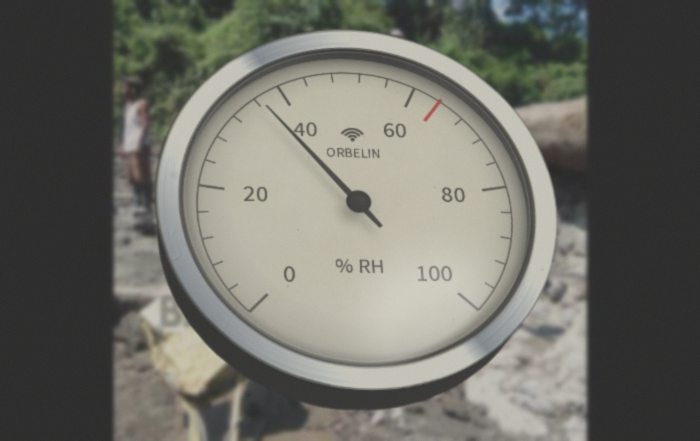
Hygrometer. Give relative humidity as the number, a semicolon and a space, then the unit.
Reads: 36; %
